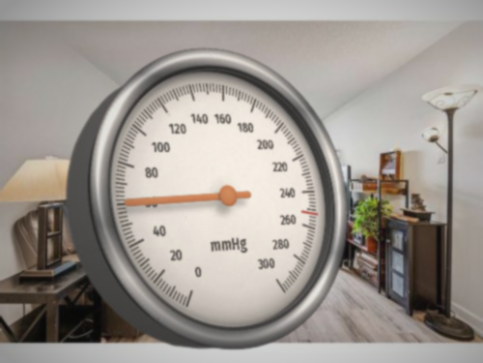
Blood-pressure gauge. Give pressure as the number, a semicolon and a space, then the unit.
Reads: 60; mmHg
